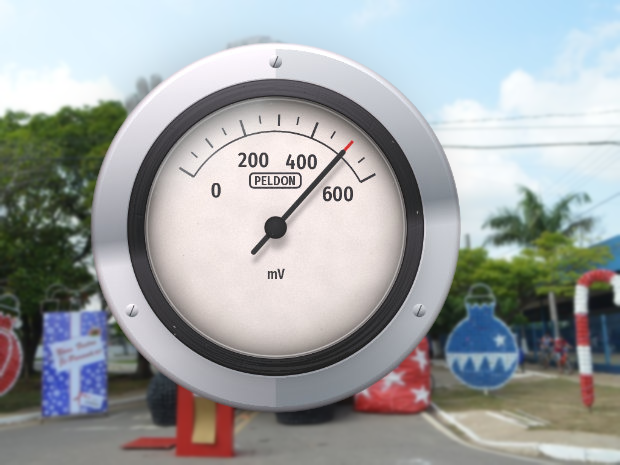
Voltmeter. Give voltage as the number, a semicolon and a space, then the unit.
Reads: 500; mV
